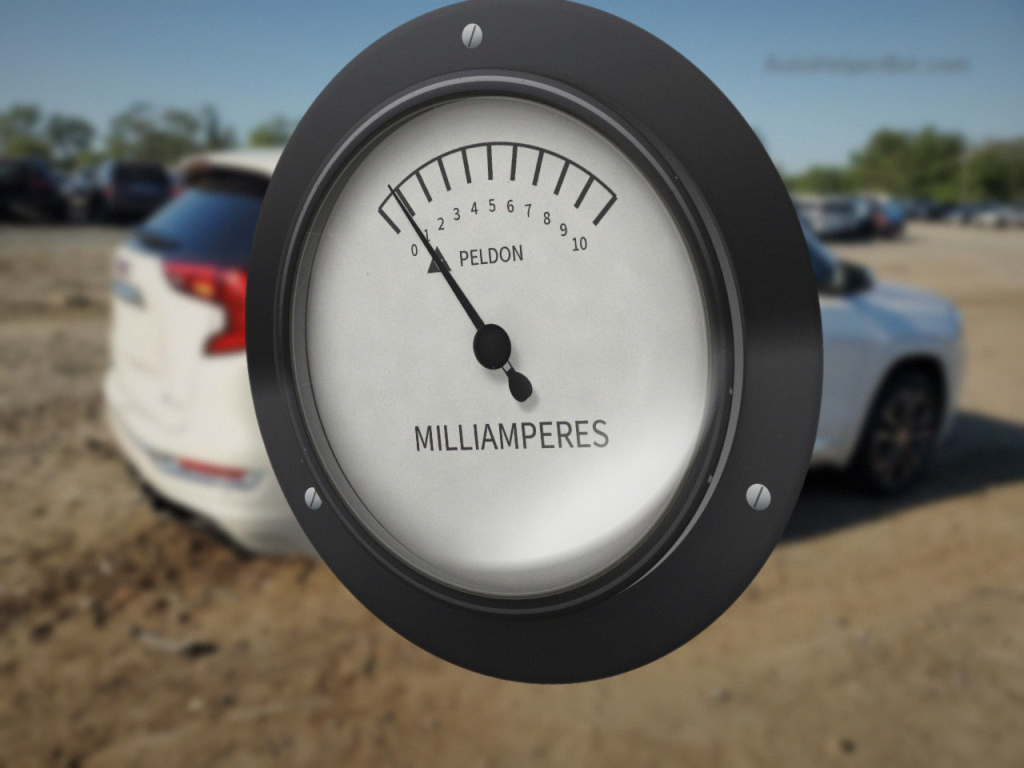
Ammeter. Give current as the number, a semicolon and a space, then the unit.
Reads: 1; mA
